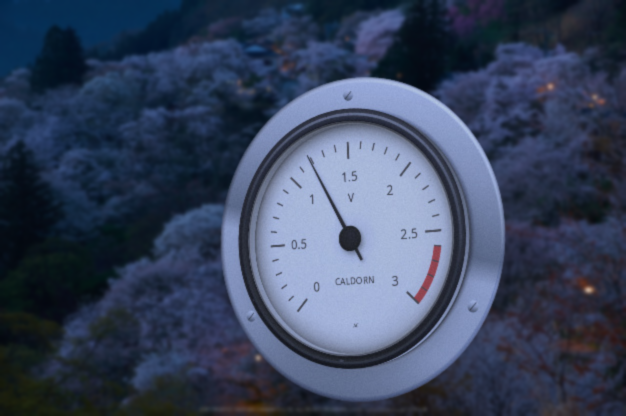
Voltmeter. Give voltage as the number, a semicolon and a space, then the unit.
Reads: 1.2; V
